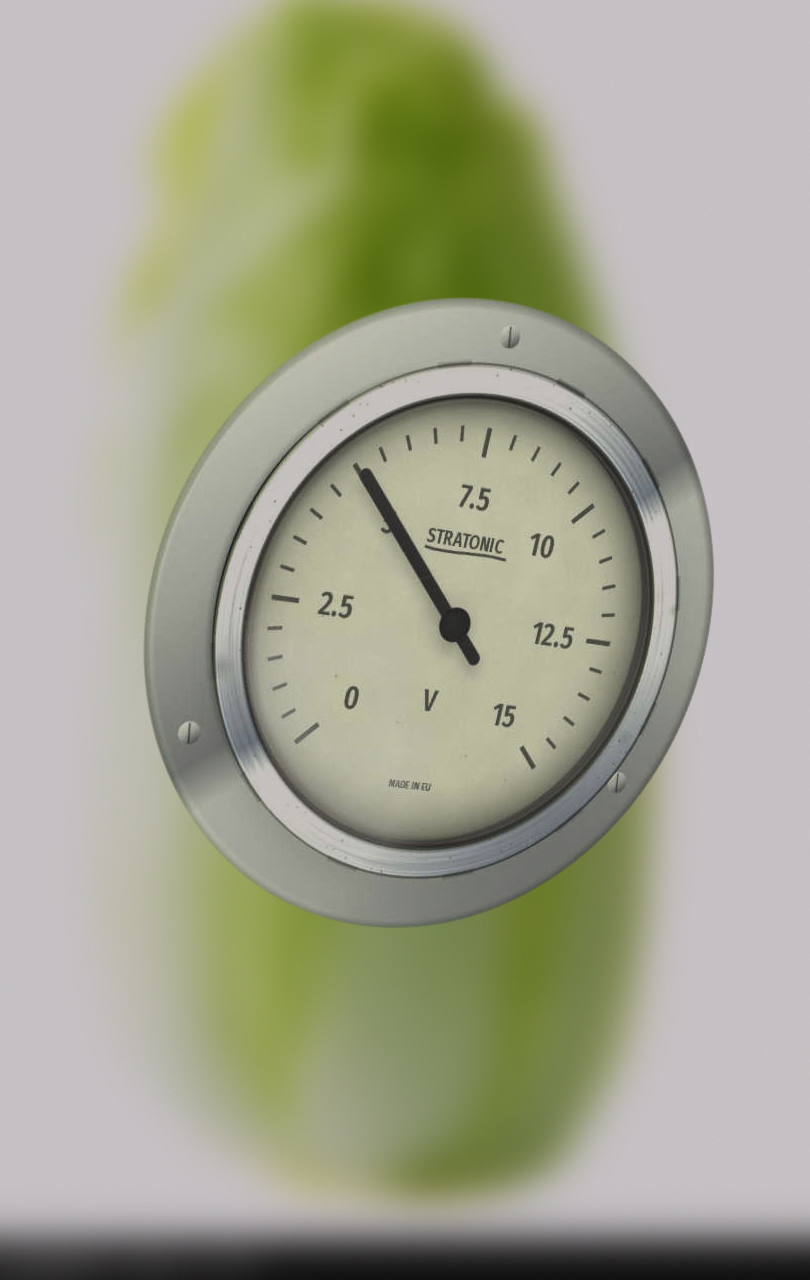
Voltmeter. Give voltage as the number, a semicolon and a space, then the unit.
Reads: 5; V
